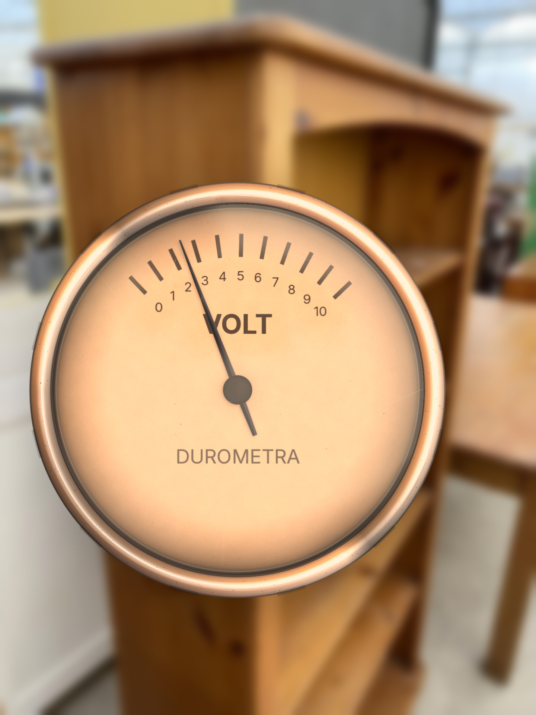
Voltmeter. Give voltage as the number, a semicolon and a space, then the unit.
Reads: 2.5; V
